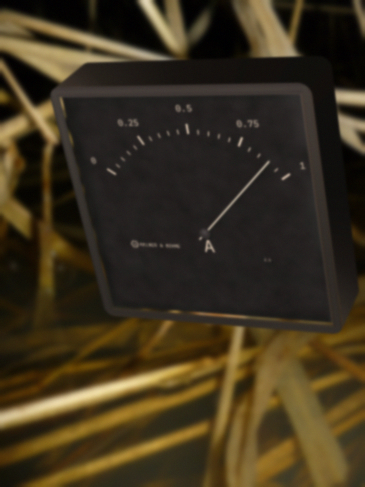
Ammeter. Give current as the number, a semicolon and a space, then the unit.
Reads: 0.9; A
